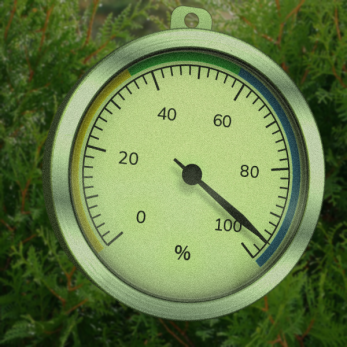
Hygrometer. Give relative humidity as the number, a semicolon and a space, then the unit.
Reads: 96; %
